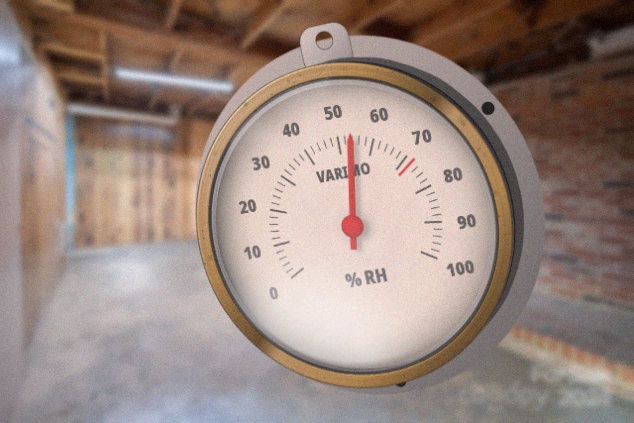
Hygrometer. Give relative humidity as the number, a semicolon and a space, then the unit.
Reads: 54; %
